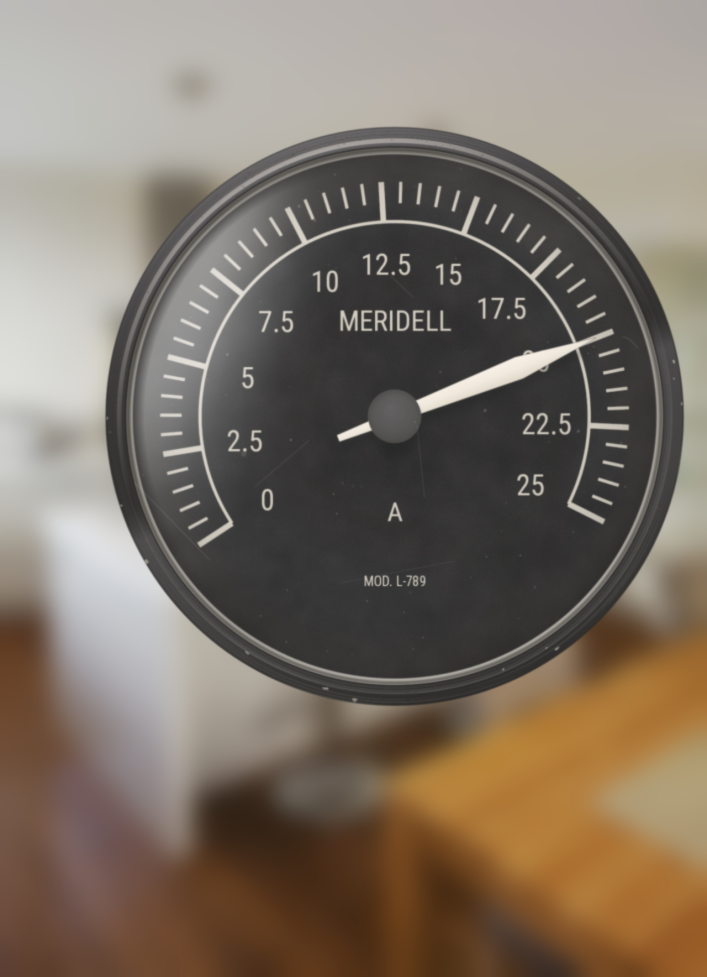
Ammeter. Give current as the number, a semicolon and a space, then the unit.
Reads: 20; A
